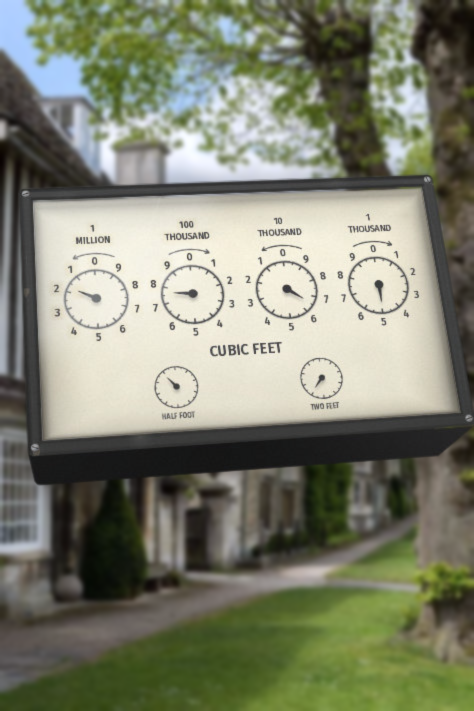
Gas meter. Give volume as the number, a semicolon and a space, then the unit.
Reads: 176500; ft³
